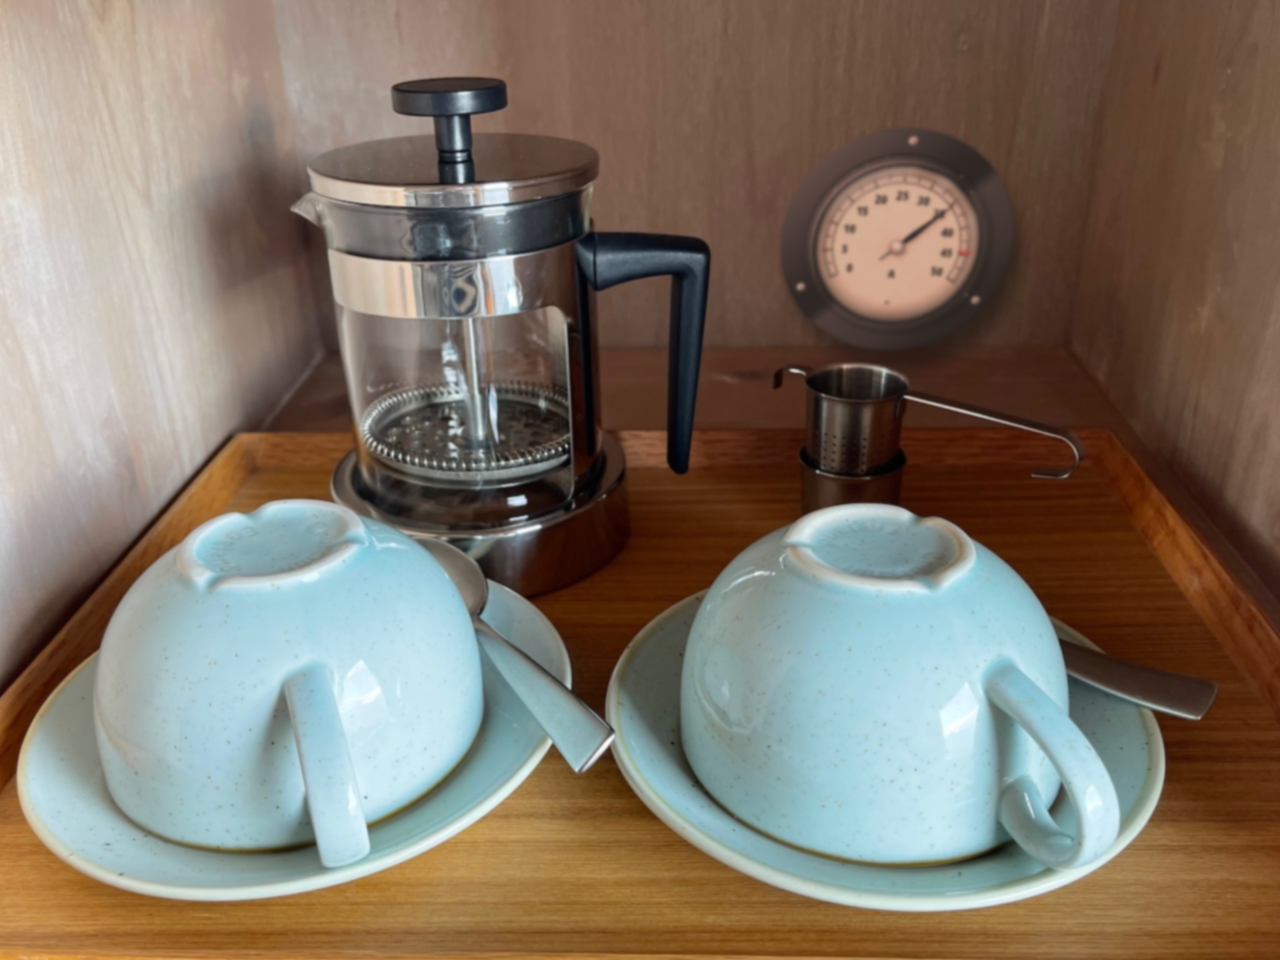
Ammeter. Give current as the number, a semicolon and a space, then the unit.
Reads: 35; A
